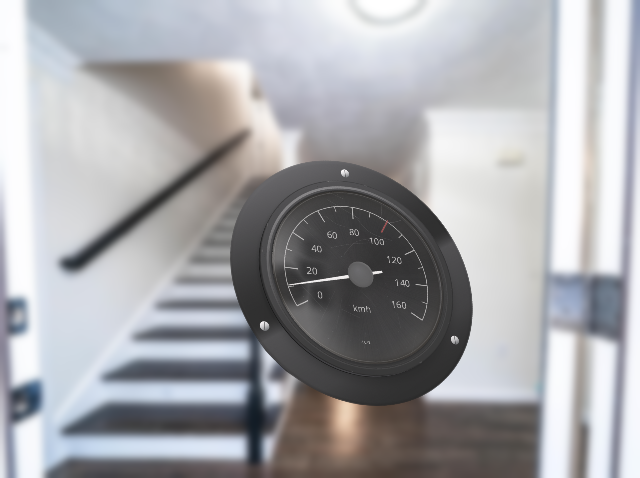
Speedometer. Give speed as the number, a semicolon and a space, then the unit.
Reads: 10; km/h
